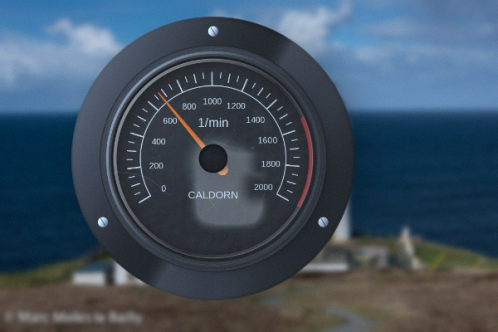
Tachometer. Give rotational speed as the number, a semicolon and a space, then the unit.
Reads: 675; rpm
